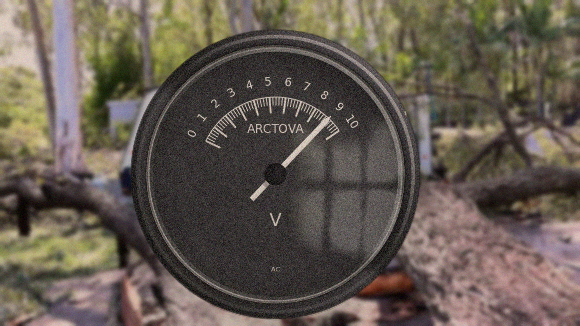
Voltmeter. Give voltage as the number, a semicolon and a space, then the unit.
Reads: 9; V
